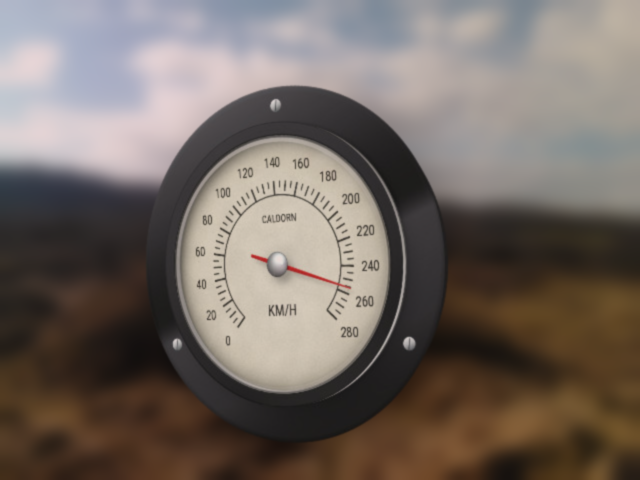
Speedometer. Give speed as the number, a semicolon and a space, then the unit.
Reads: 255; km/h
